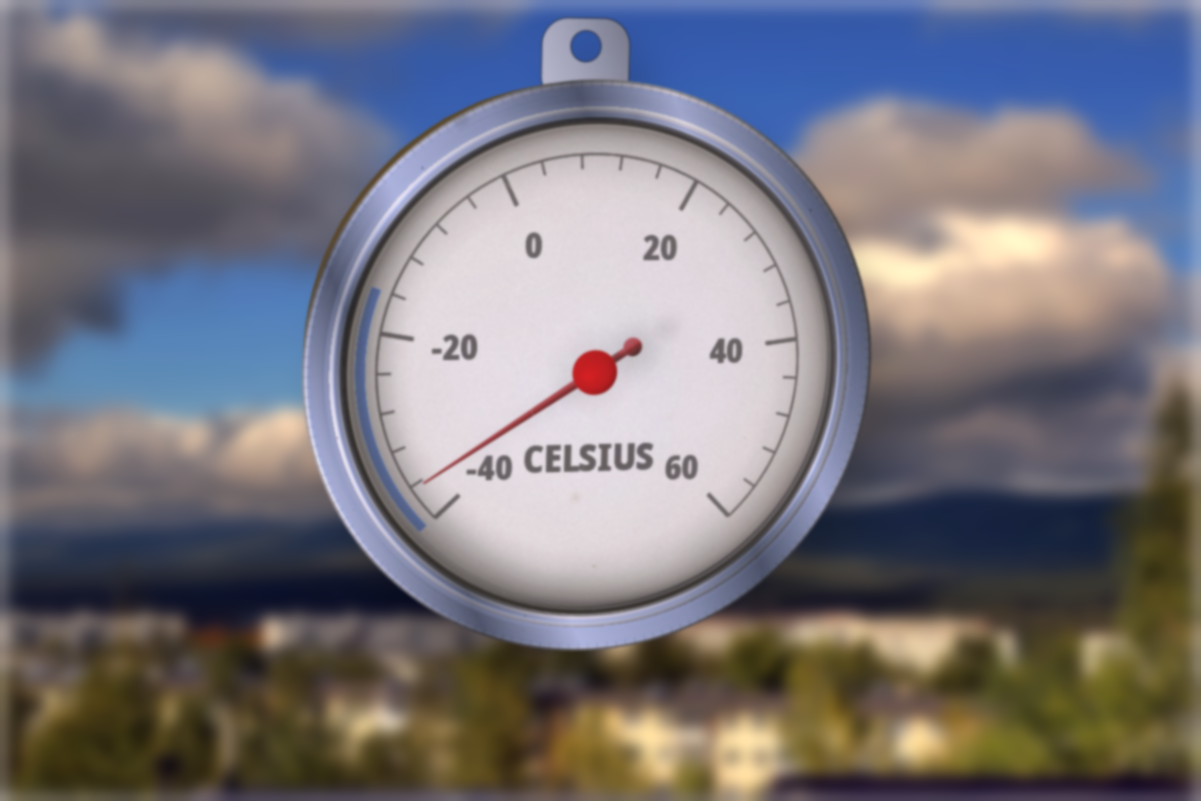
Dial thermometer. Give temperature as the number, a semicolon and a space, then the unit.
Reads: -36; °C
